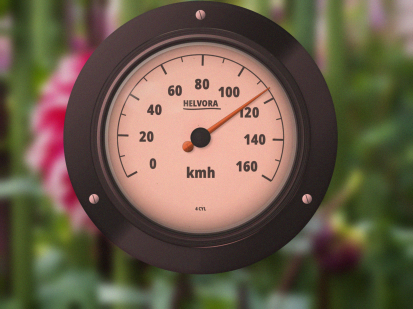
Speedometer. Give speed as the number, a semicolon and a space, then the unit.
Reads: 115; km/h
